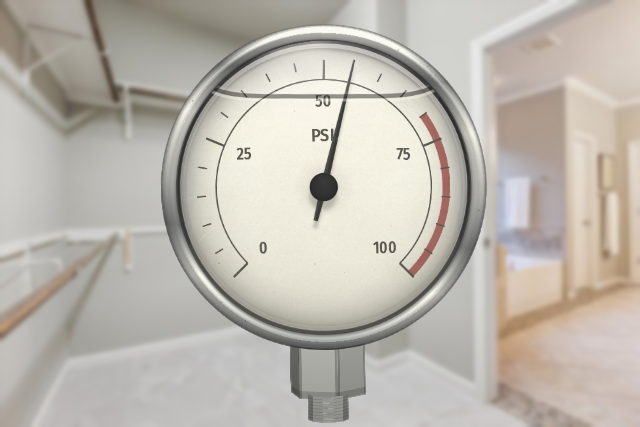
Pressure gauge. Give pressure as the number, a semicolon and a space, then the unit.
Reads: 55; psi
